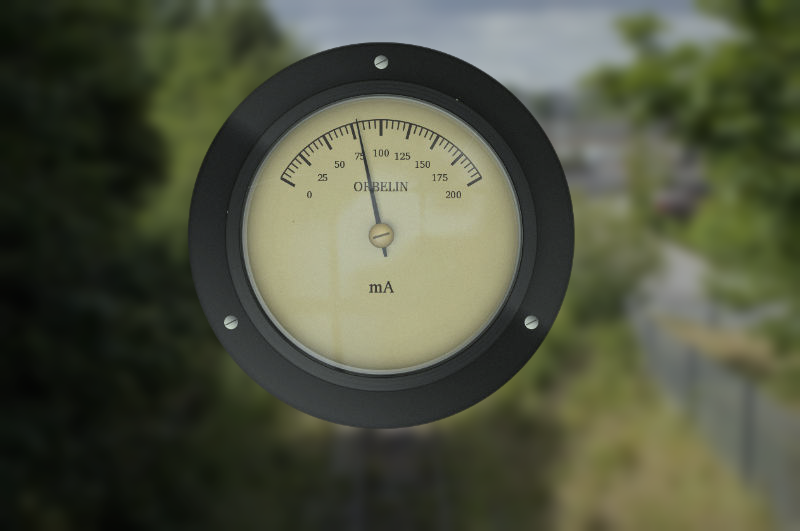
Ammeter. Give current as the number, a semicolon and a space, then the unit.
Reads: 80; mA
